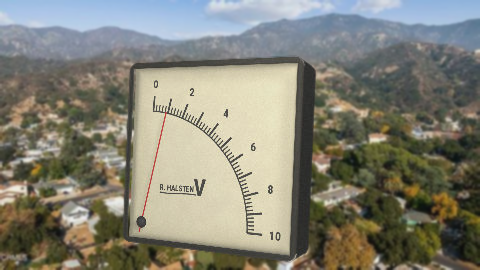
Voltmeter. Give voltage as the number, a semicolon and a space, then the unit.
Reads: 1; V
